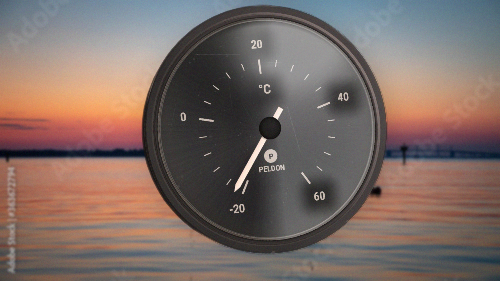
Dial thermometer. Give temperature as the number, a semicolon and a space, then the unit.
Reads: -18; °C
